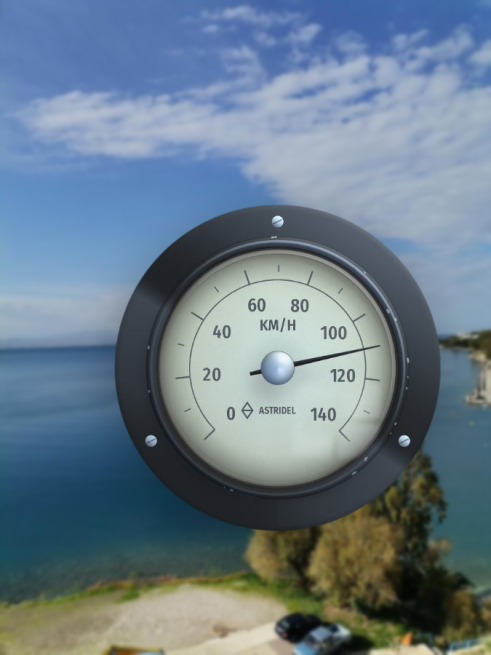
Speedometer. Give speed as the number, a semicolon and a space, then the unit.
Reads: 110; km/h
